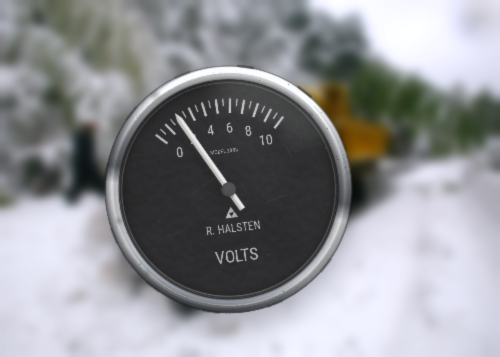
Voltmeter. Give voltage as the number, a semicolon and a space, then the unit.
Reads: 2; V
